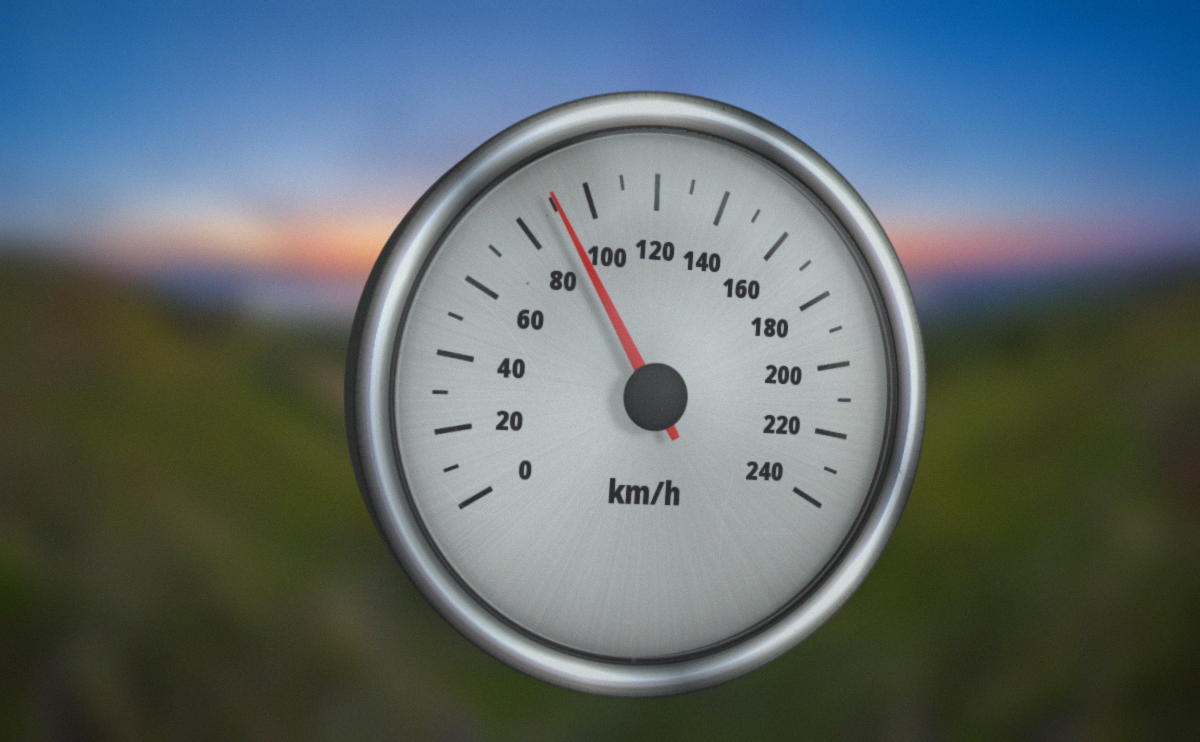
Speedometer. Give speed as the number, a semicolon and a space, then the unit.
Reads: 90; km/h
